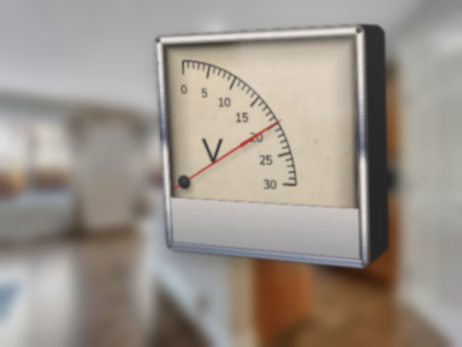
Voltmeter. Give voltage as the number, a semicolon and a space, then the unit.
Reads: 20; V
